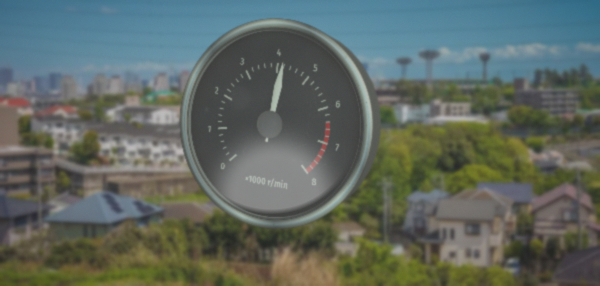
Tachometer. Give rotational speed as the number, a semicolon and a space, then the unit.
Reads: 4200; rpm
